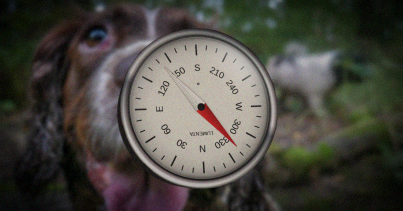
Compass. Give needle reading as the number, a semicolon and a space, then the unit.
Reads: 320; °
